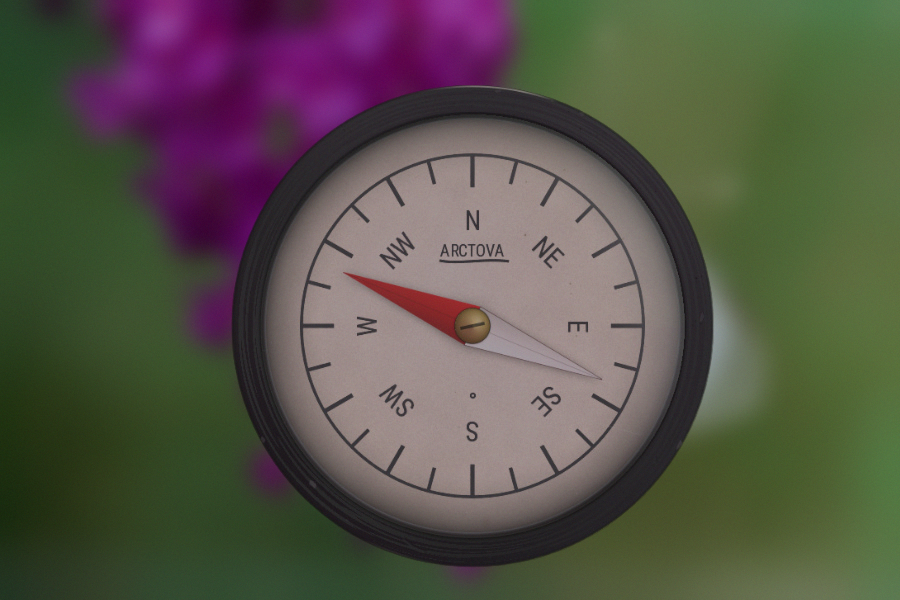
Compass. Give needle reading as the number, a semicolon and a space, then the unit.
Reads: 292.5; °
